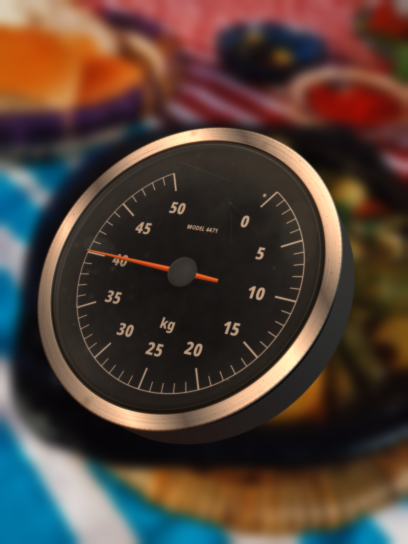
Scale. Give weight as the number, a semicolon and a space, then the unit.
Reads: 40; kg
